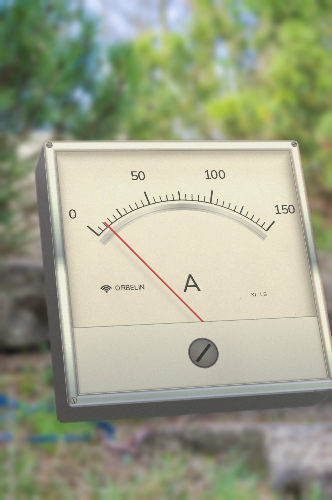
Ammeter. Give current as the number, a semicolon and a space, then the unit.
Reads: 10; A
